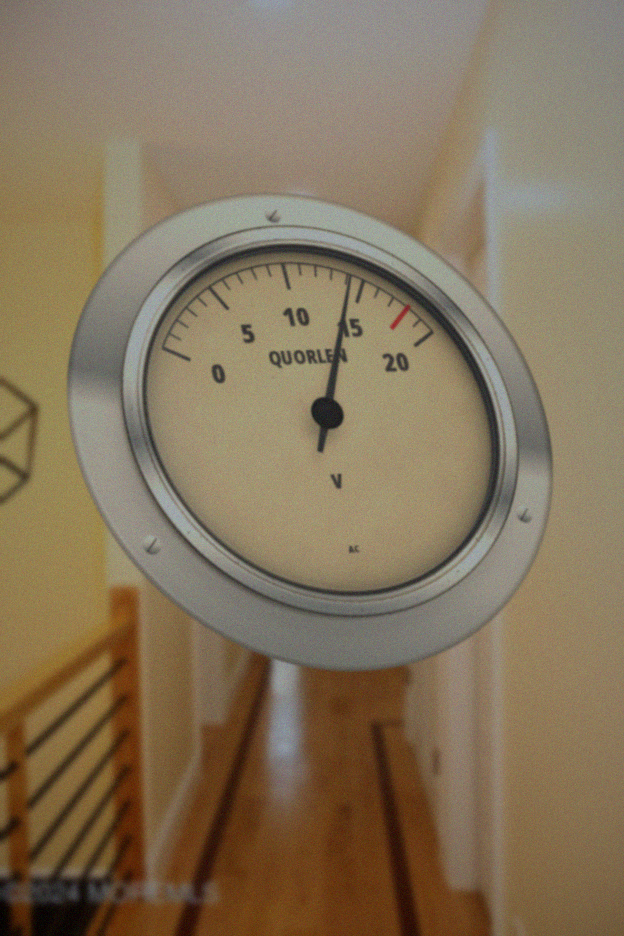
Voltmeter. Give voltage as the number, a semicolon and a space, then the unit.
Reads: 14; V
